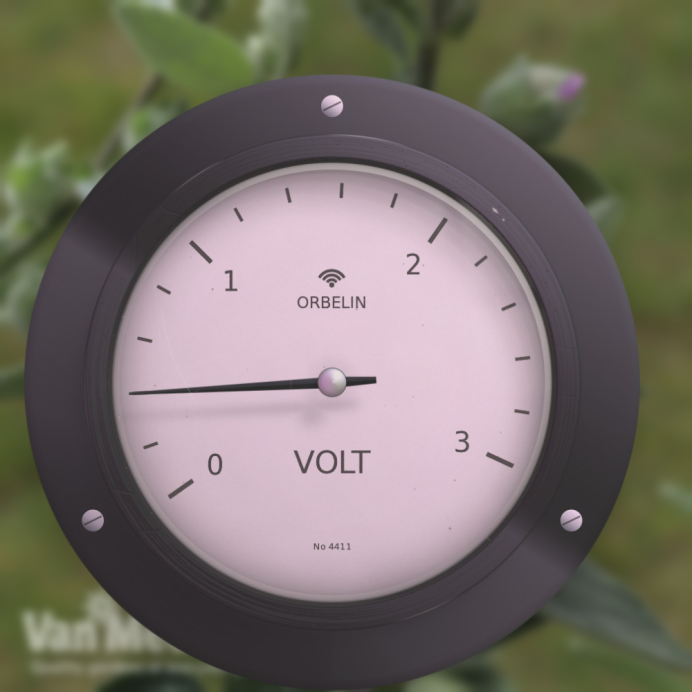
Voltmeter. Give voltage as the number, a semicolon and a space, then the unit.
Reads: 0.4; V
